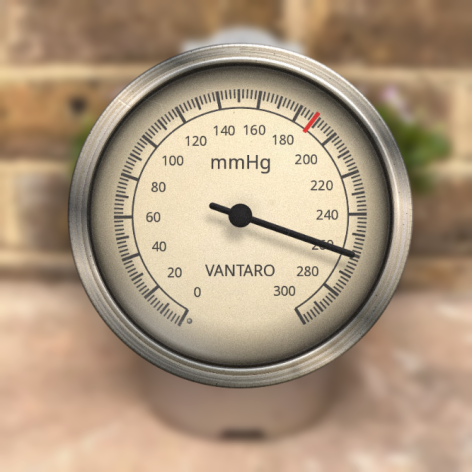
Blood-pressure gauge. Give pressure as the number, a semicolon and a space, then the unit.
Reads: 260; mmHg
